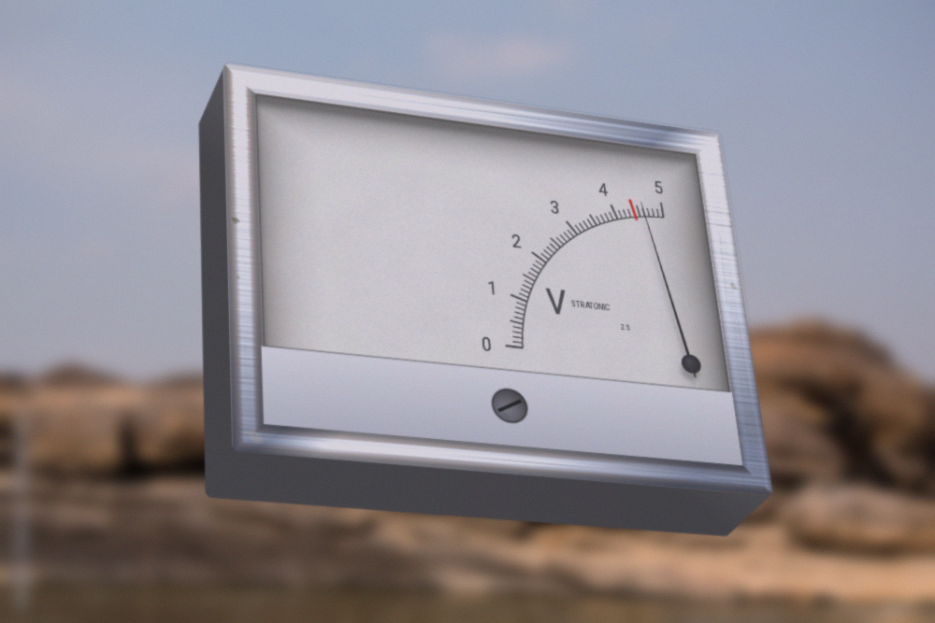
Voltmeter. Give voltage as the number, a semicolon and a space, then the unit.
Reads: 4.5; V
